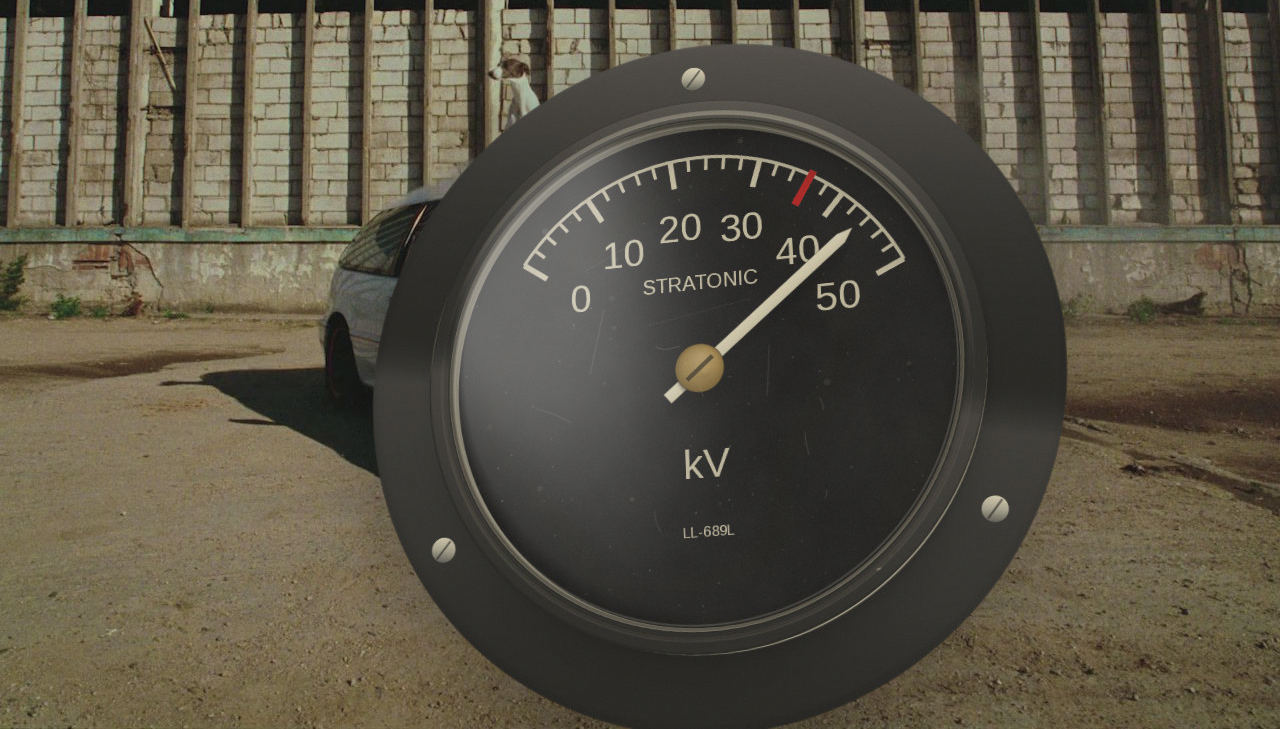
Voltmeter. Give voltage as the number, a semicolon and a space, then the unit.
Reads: 44; kV
